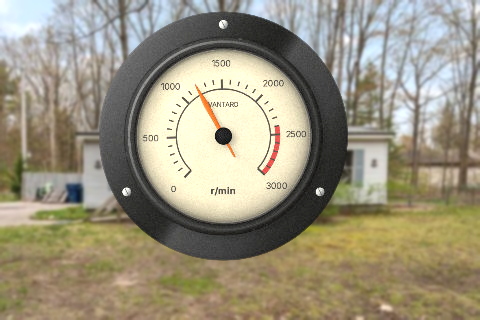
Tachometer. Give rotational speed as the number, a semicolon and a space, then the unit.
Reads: 1200; rpm
